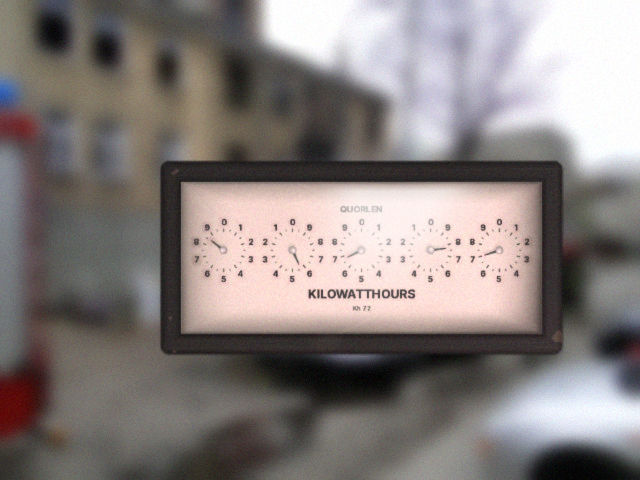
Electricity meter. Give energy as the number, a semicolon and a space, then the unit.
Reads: 85677; kWh
